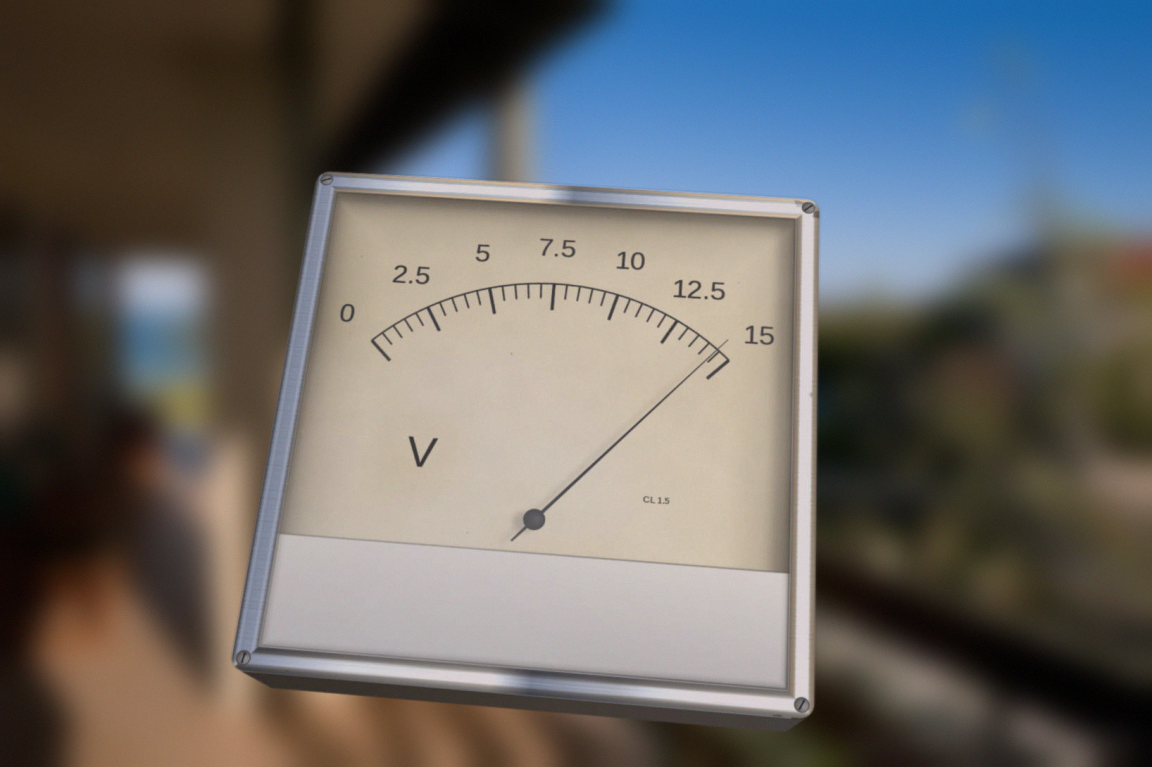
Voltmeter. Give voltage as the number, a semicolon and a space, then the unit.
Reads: 14.5; V
